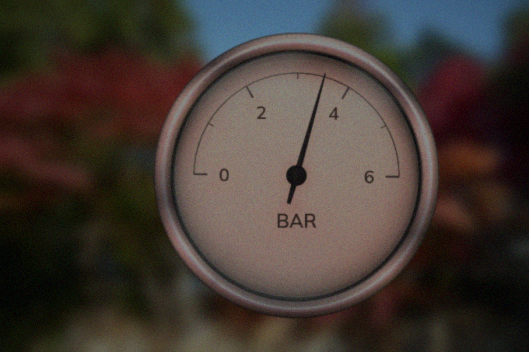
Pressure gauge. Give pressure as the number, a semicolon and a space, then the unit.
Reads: 3.5; bar
